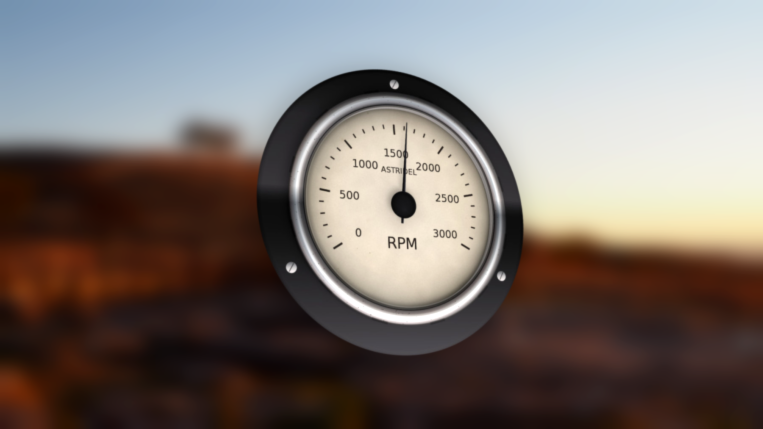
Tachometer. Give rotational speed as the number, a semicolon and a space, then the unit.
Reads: 1600; rpm
